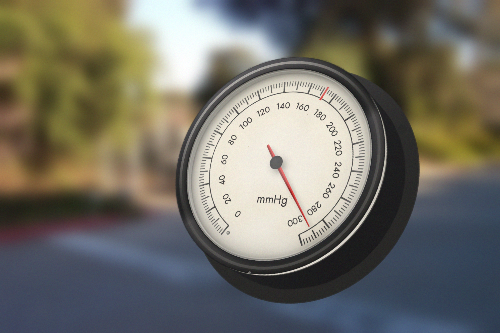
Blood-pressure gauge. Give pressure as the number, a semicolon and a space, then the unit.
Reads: 290; mmHg
